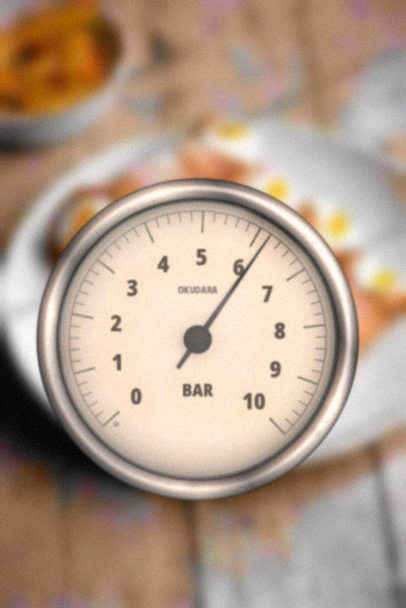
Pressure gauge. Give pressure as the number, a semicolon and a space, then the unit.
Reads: 6.2; bar
